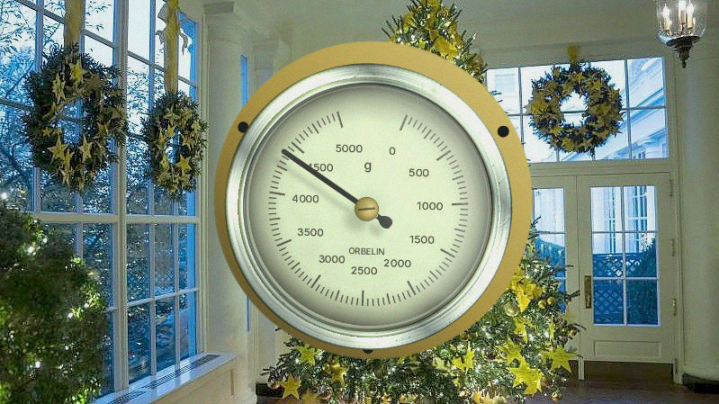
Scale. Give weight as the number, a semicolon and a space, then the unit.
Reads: 4400; g
